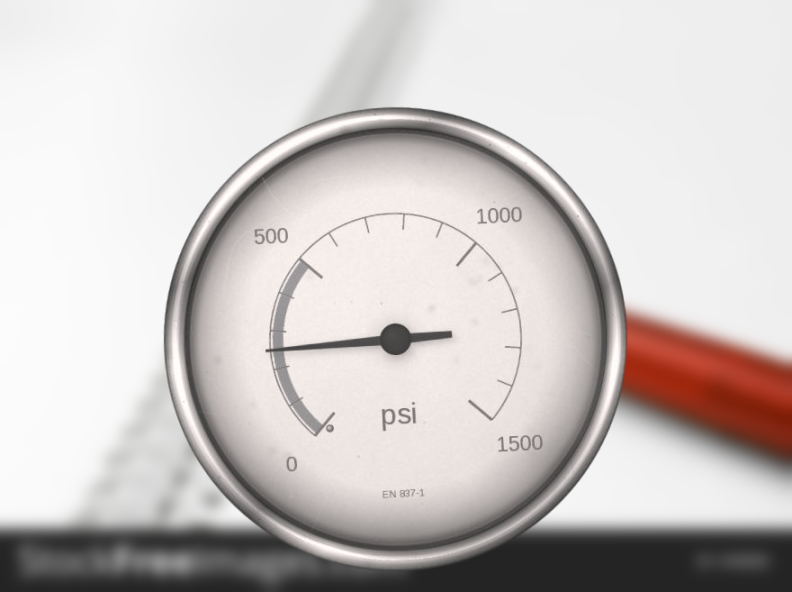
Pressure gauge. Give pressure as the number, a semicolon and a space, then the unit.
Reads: 250; psi
